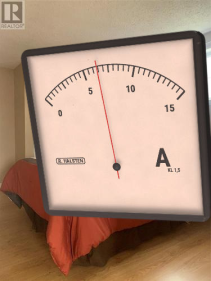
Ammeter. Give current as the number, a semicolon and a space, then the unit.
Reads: 6.5; A
